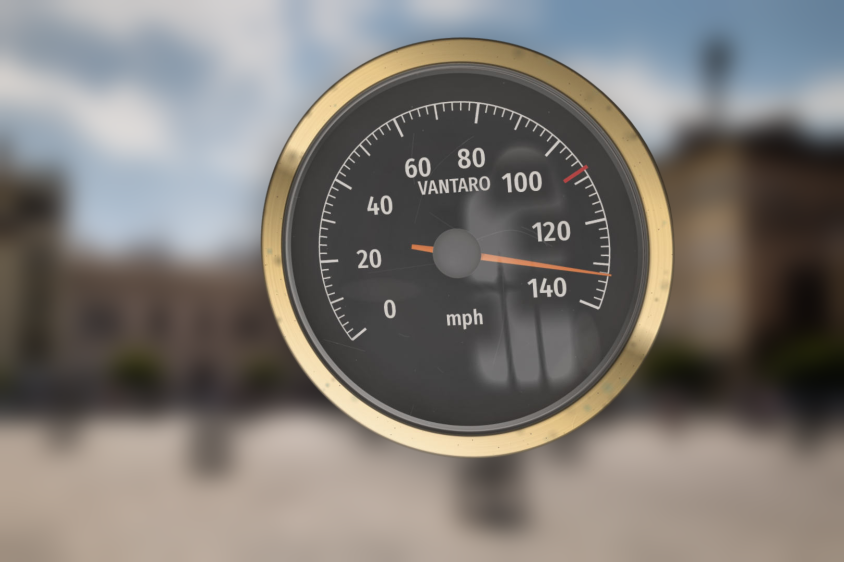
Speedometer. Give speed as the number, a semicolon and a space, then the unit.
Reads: 132; mph
